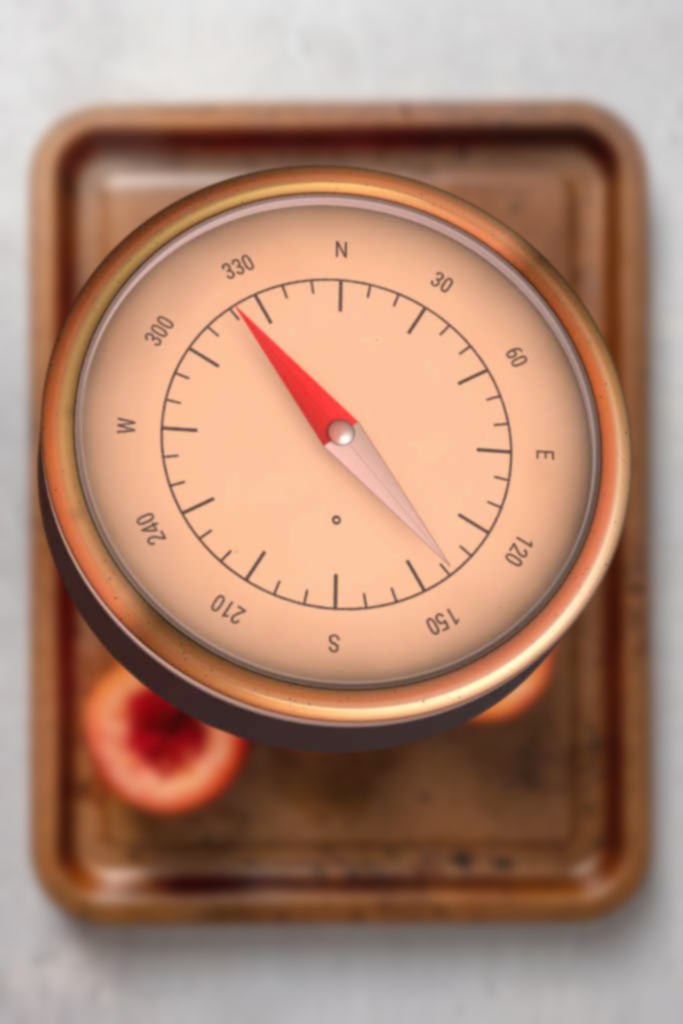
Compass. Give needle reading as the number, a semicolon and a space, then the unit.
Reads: 320; °
